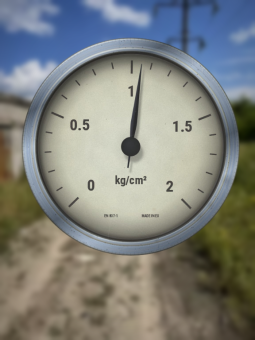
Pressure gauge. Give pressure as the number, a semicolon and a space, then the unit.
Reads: 1.05; kg/cm²
